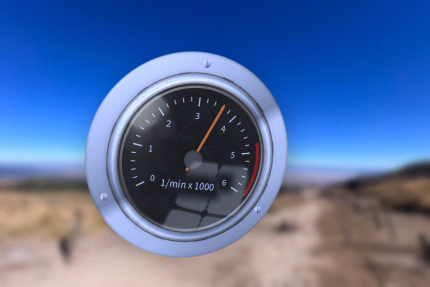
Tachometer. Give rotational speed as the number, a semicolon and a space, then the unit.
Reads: 3600; rpm
